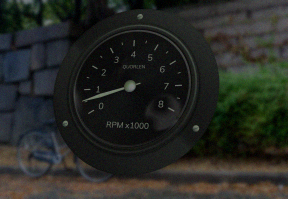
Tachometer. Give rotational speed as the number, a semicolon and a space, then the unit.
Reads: 500; rpm
